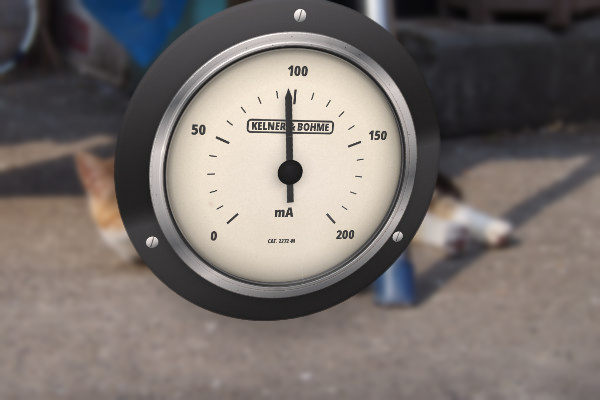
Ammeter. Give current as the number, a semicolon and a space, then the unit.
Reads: 95; mA
